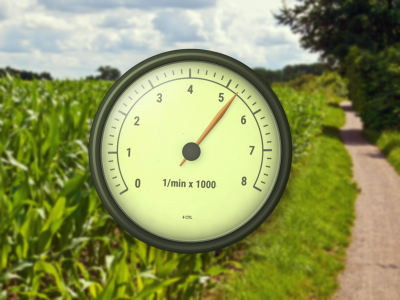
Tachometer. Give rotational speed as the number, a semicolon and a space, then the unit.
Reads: 5300; rpm
